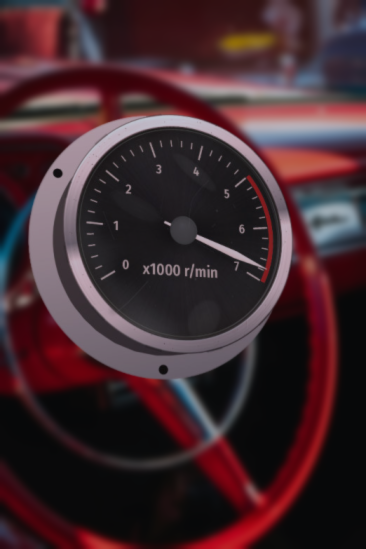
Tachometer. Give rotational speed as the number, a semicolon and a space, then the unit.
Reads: 6800; rpm
